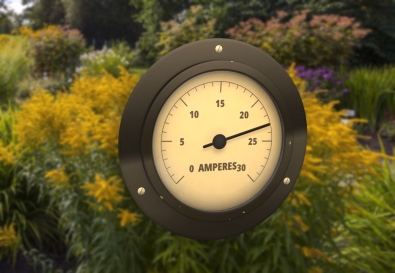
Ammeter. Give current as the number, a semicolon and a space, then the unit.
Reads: 23; A
